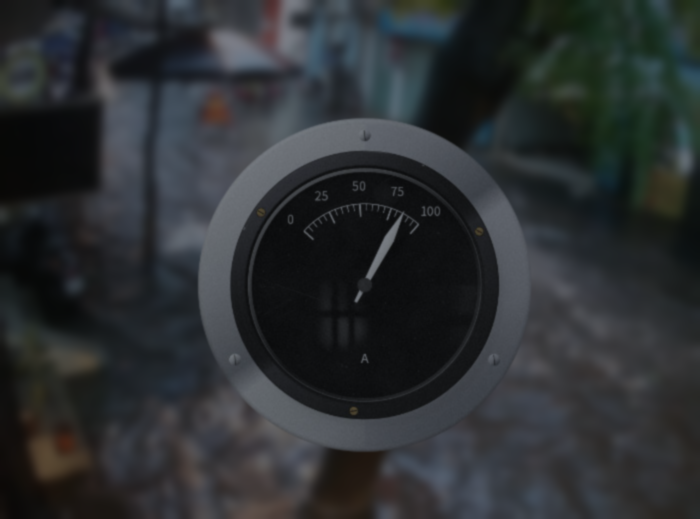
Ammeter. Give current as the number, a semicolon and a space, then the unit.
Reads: 85; A
